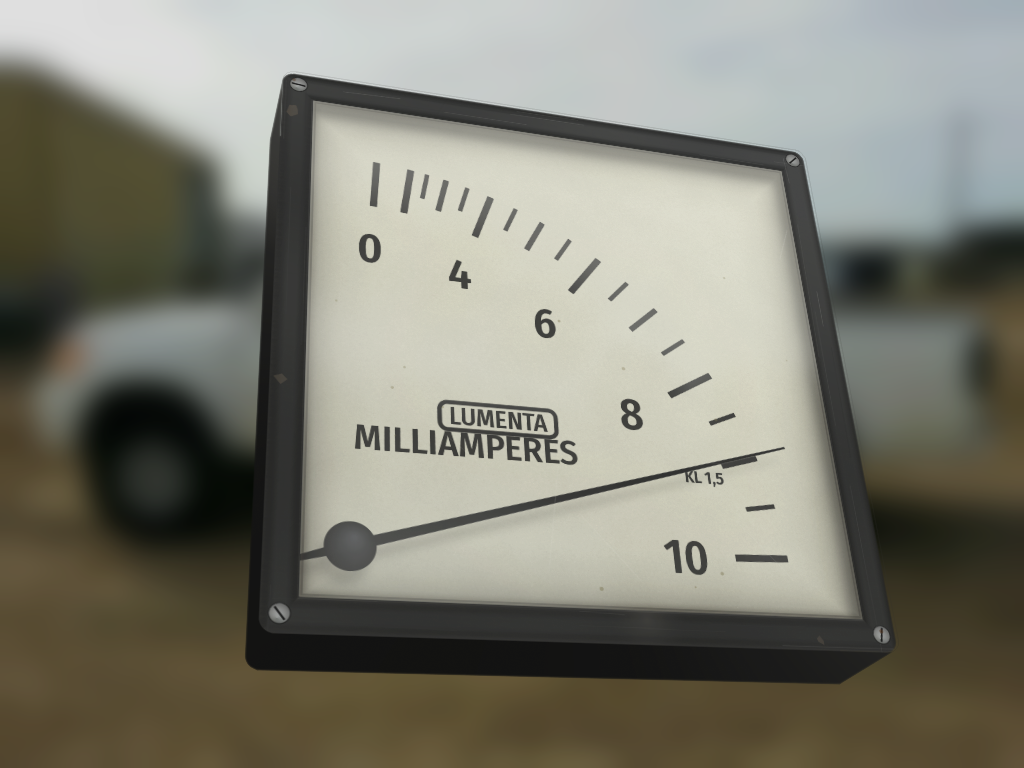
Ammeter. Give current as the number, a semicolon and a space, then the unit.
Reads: 9; mA
